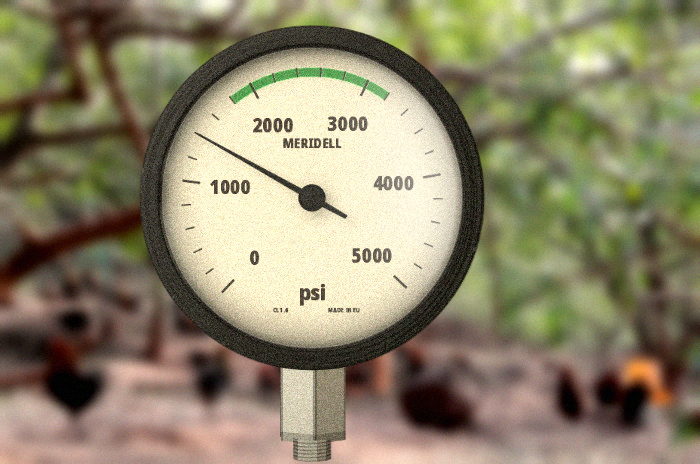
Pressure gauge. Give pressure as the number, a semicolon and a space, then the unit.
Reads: 1400; psi
